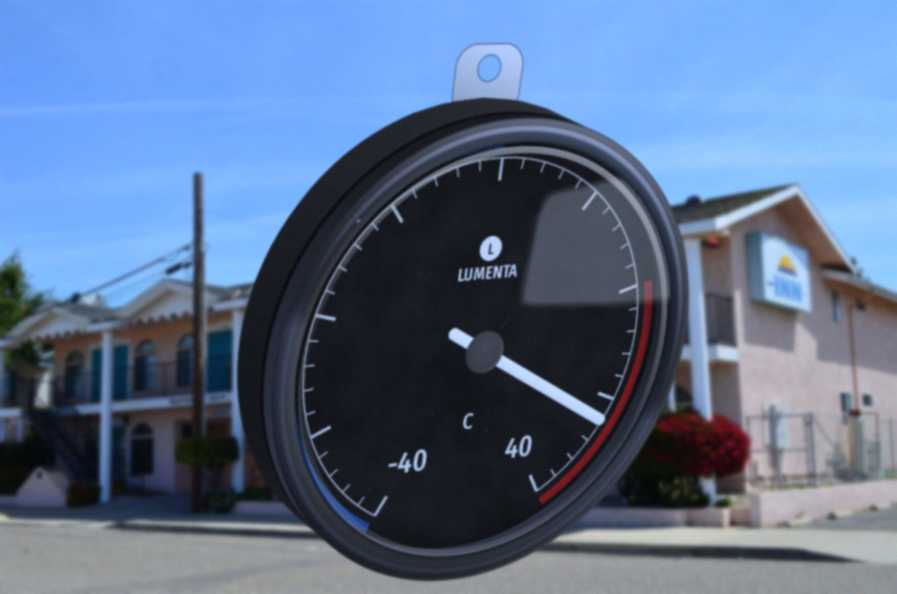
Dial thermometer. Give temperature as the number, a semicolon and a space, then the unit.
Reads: 32; °C
